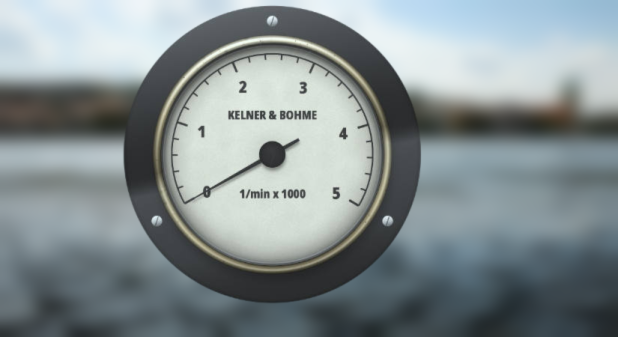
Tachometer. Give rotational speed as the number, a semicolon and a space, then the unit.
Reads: 0; rpm
